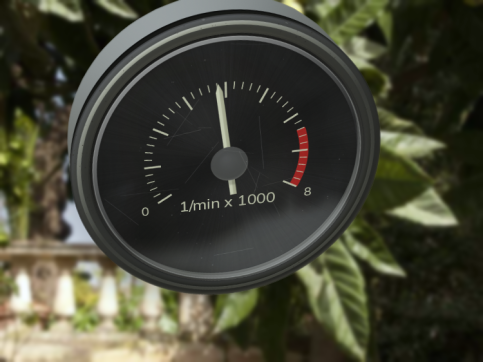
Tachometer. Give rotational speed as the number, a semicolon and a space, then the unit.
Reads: 3800; rpm
